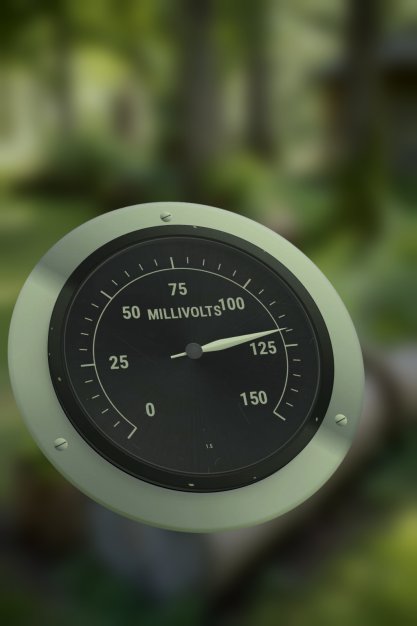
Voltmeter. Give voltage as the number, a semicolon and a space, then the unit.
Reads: 120; mV
